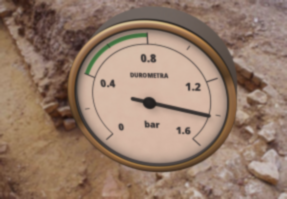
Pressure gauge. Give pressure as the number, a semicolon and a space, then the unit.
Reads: 1.4; bar
